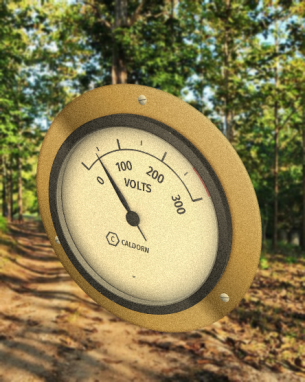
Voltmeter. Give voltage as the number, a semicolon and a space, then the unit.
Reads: 50; V
